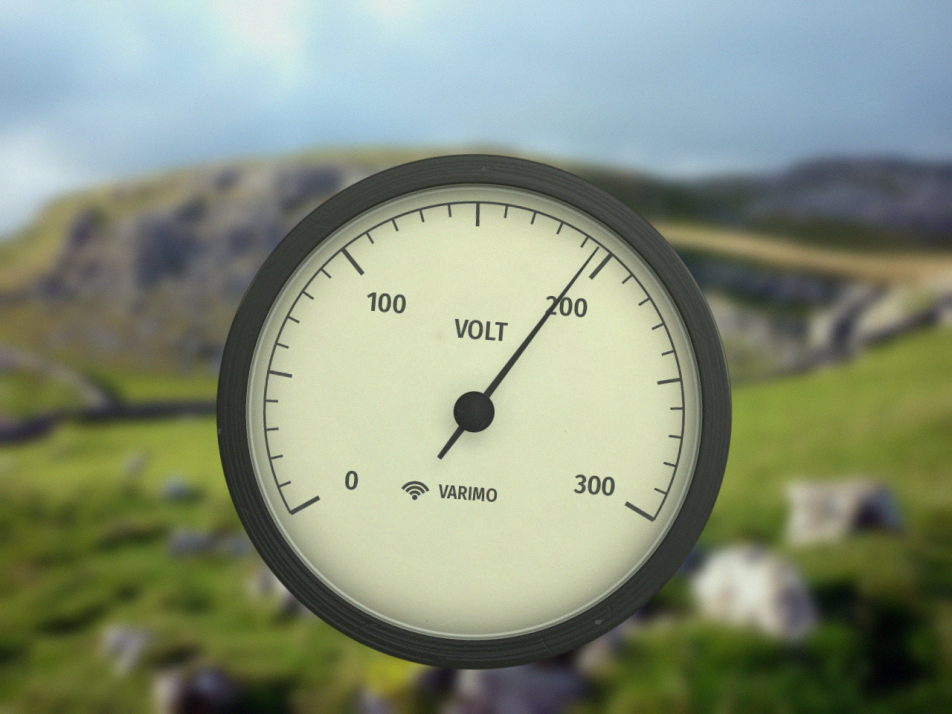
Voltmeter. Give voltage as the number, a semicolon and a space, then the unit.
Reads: 195; V
